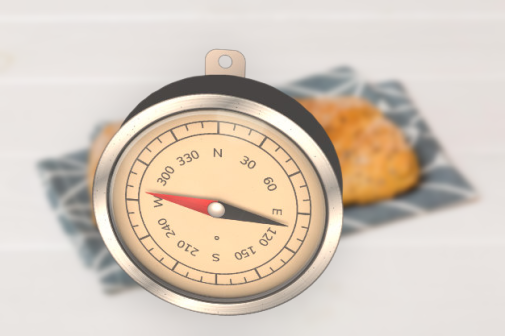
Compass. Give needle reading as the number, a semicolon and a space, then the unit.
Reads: 280; °
